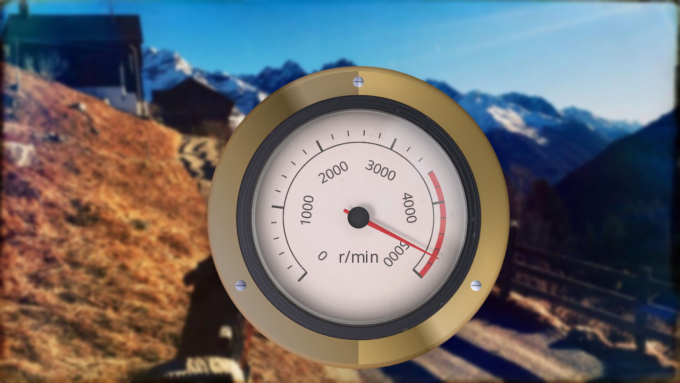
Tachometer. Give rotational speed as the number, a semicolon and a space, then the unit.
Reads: 4700; rpm
